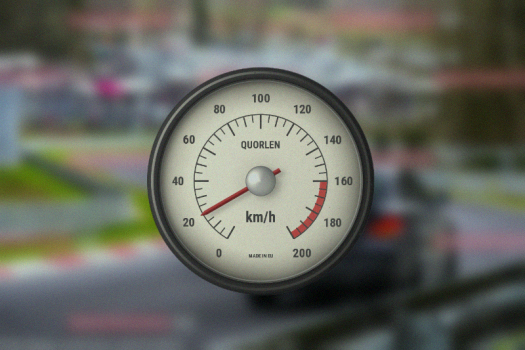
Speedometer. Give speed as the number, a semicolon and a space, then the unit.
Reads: 20; km/h
